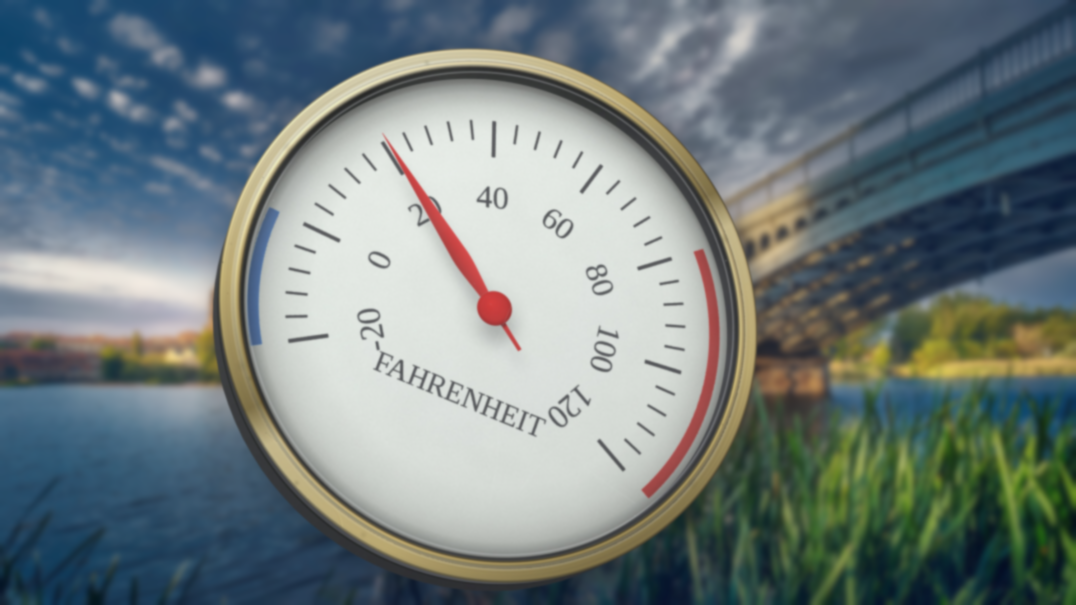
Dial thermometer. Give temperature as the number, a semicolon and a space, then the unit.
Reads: 20; °F
